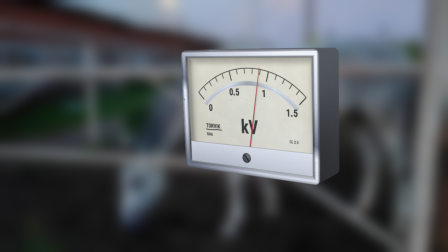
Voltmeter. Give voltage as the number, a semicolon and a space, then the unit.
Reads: 0.9; kV
